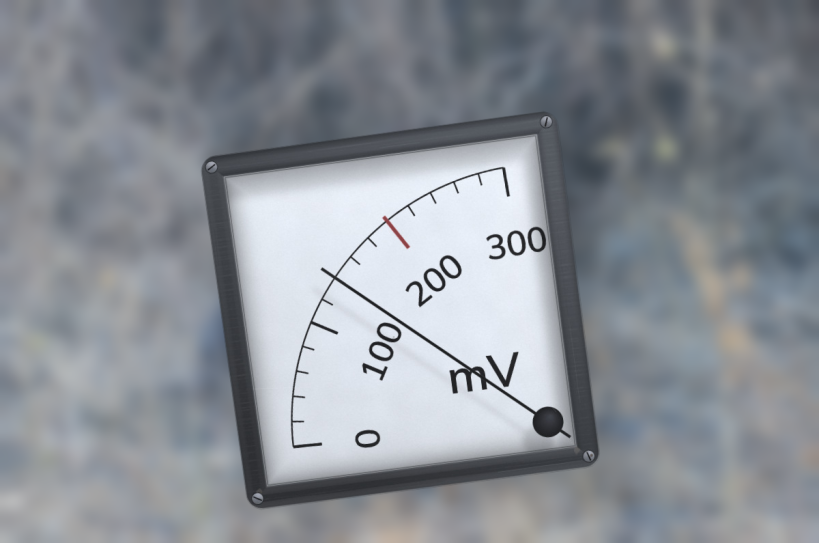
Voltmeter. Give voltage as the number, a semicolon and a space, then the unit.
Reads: 140; mV
